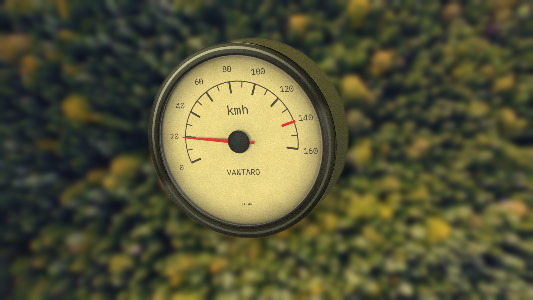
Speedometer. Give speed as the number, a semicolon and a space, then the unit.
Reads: 20; km/h
